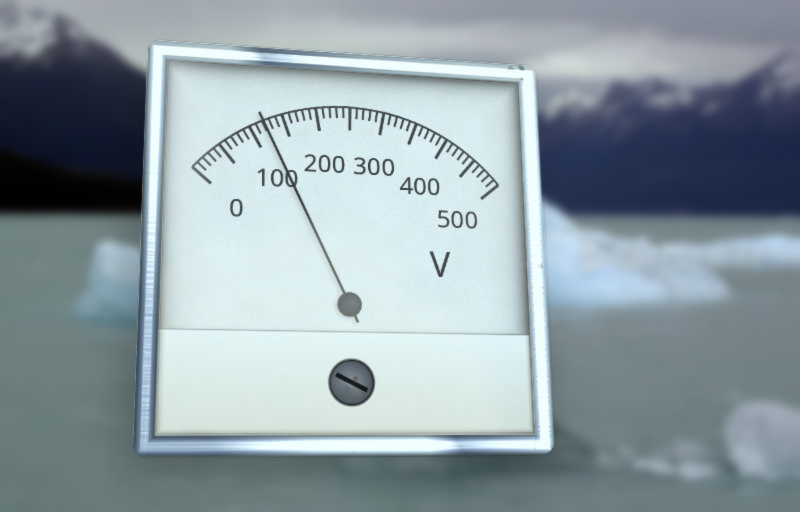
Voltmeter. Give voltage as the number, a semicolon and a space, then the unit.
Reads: 120; V
